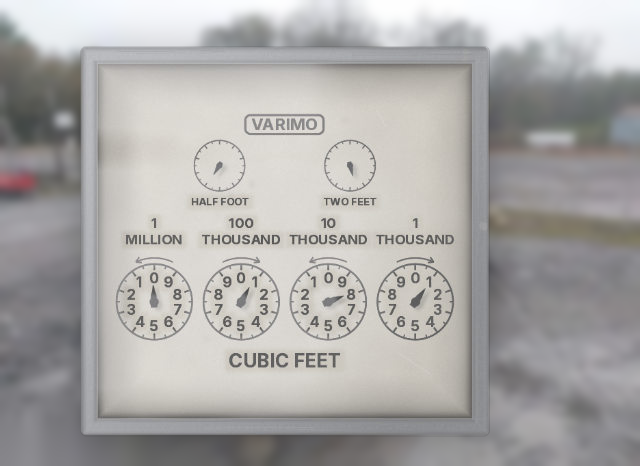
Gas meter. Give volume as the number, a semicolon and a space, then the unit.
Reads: 8100; ft³
